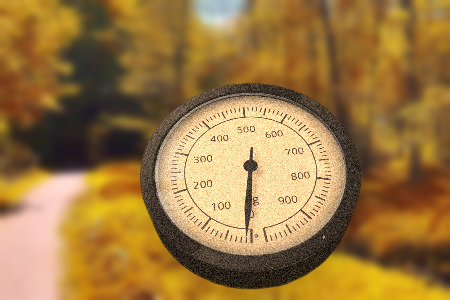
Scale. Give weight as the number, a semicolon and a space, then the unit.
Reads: 10; g
